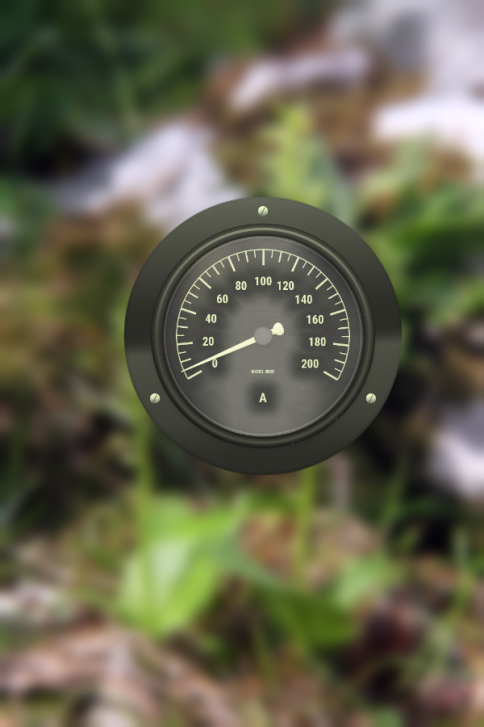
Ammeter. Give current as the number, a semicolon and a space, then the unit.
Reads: 5; A
